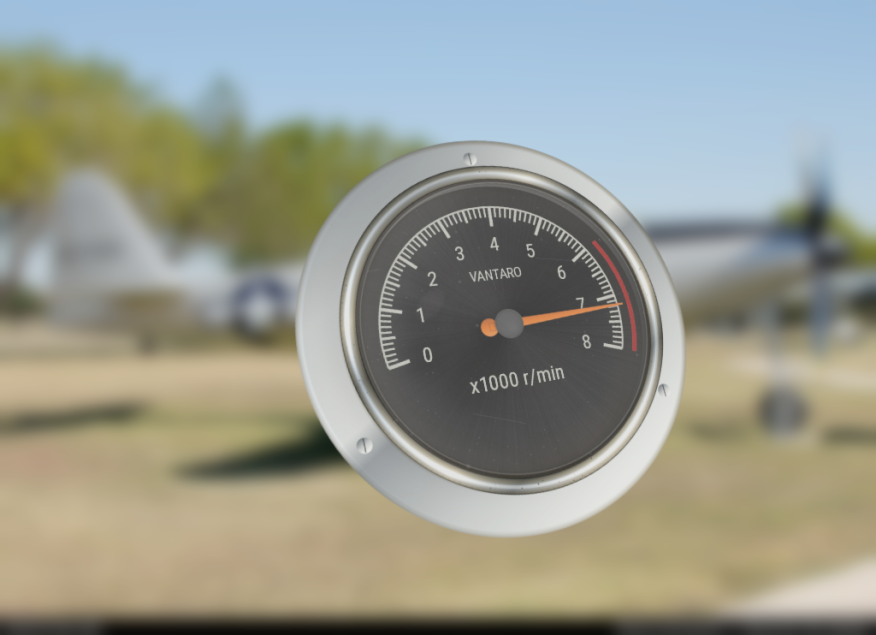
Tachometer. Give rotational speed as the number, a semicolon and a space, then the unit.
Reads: 7200; rpm
